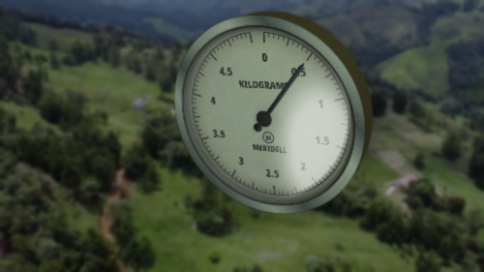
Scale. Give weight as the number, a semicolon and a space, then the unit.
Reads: 0.5; kg
